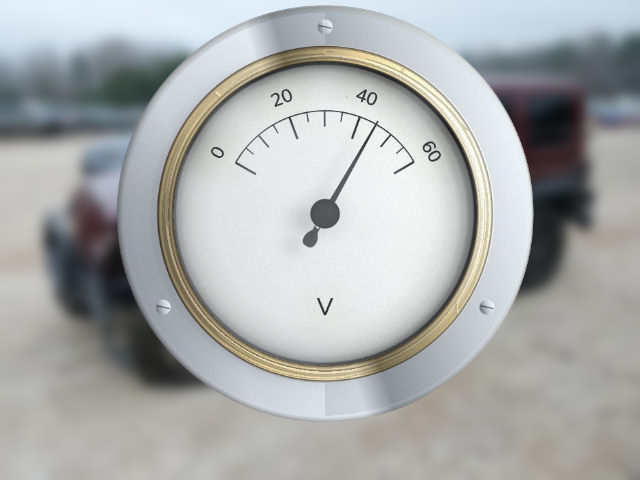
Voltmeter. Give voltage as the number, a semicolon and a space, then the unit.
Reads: 45; V
